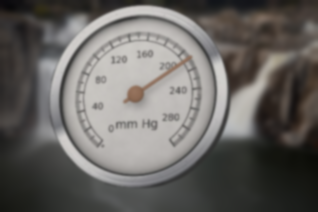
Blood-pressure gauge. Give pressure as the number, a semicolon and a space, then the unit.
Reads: 210; mmHg
